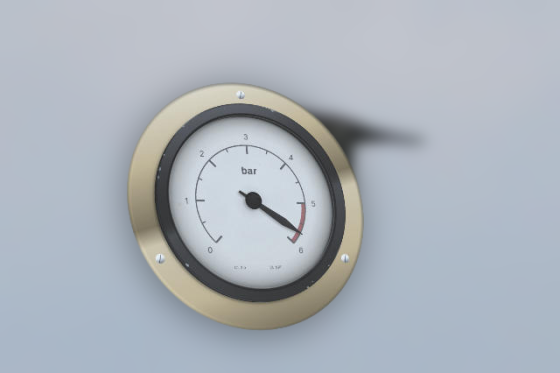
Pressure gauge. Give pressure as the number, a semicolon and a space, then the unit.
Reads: 5.75; bar
